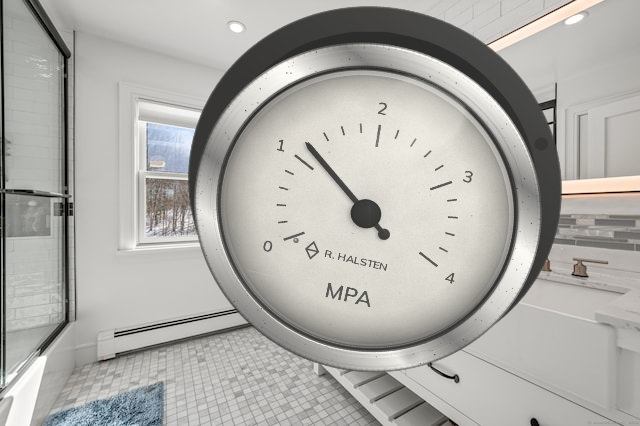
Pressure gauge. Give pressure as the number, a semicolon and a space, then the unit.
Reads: 1.2; MPa
